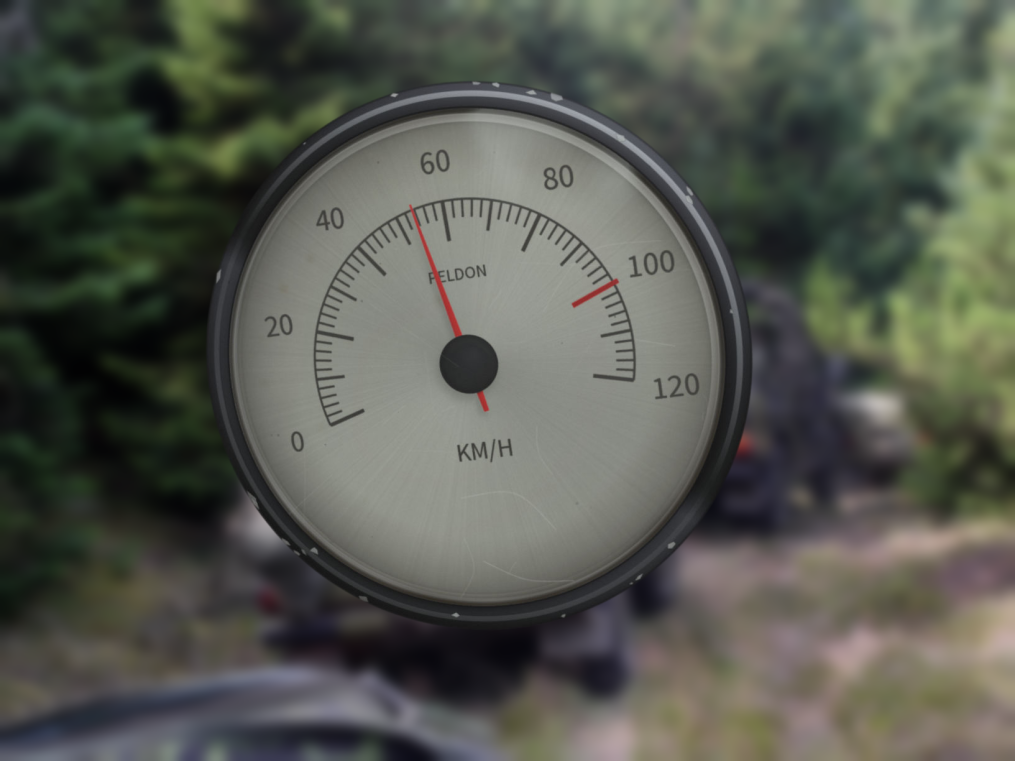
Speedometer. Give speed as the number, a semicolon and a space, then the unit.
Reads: 54; km/h
